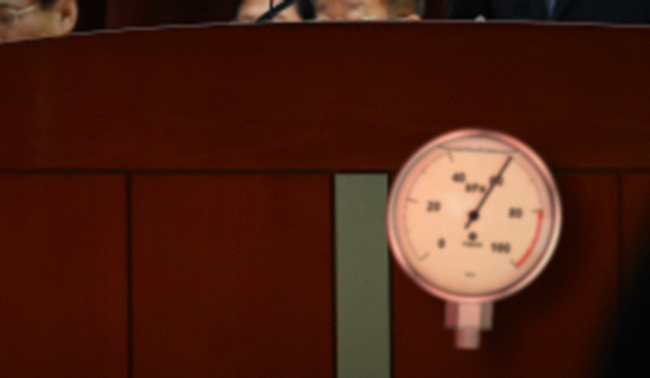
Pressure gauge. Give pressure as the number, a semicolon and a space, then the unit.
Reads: 60; kPa
